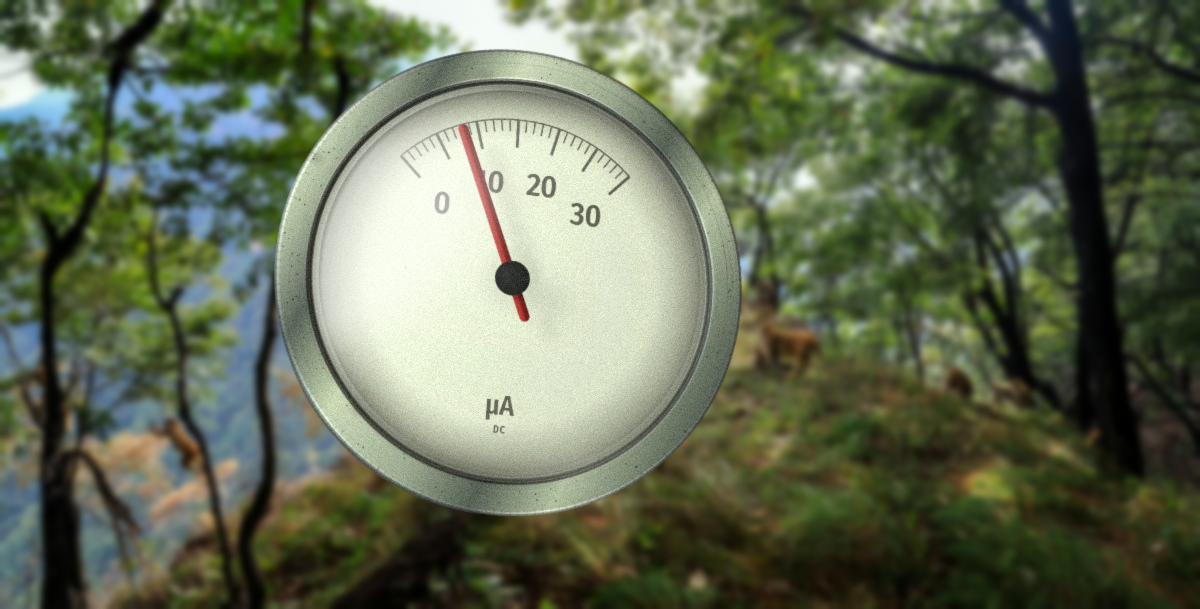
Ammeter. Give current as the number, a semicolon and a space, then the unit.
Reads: 8; µA
